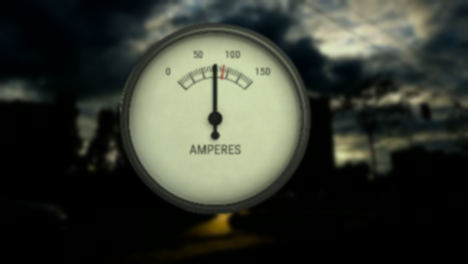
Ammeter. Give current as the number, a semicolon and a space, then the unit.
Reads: 75; A
